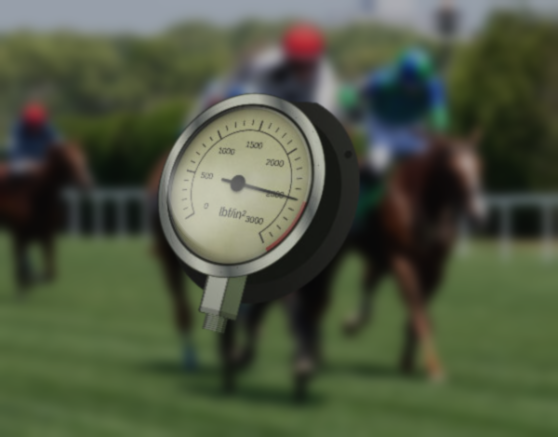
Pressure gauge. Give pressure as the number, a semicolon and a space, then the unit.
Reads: 2500; psi
